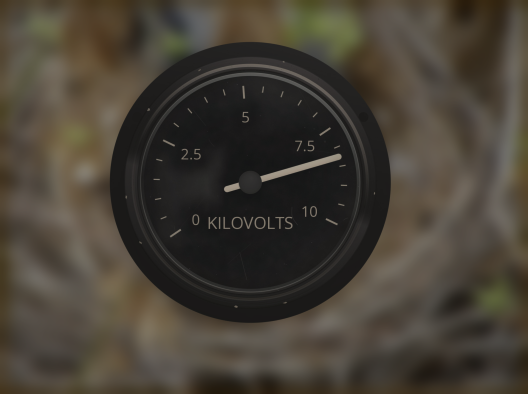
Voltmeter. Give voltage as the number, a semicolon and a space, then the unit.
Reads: 8.25; kV
